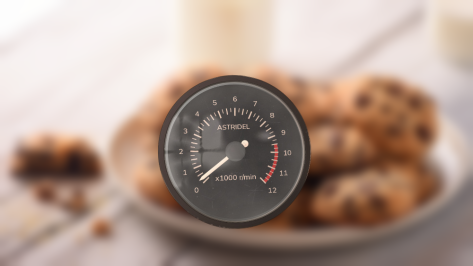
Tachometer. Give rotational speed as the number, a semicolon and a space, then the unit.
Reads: 250; rpm
